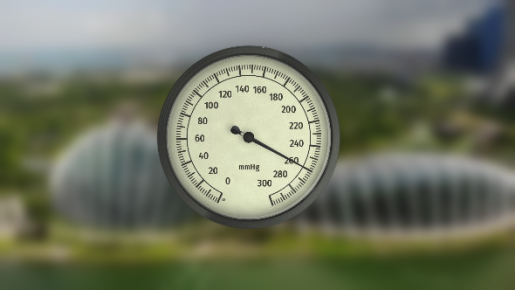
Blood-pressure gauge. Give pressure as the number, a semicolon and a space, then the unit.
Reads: 260; mmHg
